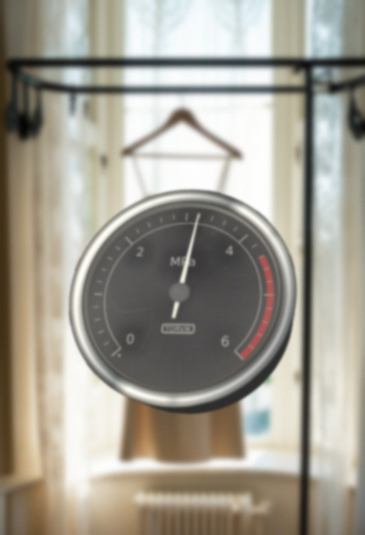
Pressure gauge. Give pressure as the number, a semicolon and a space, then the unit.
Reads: 3.2; MPa
